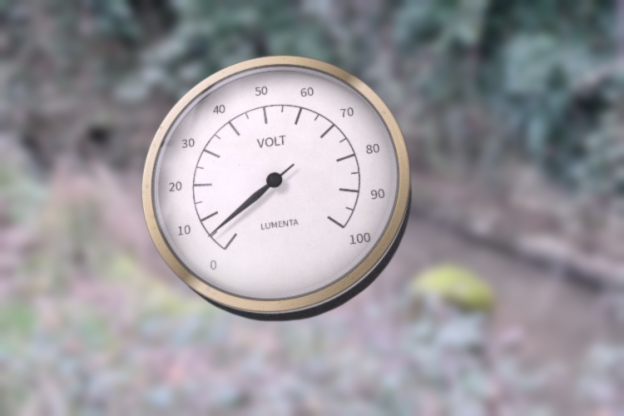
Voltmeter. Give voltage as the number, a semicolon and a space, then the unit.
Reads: 5; V
